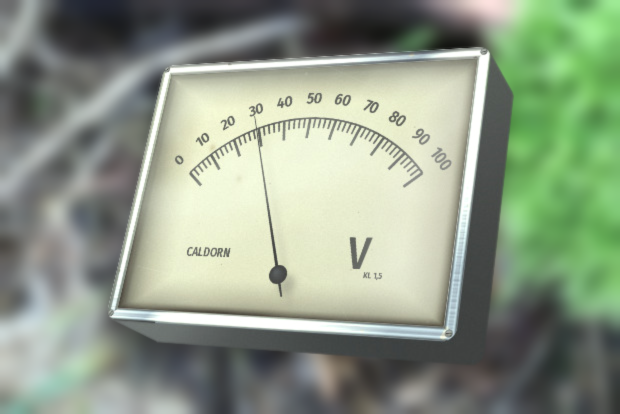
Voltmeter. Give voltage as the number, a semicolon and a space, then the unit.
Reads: 30; V
